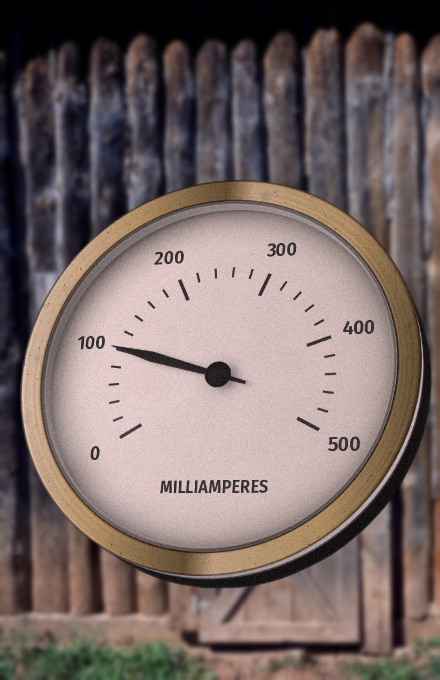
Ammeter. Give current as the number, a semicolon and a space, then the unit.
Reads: 100; mA
